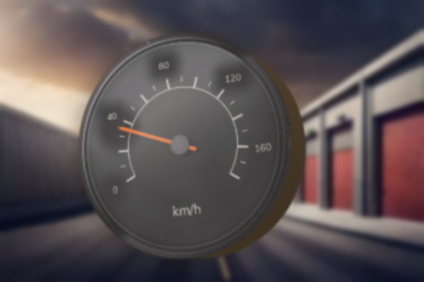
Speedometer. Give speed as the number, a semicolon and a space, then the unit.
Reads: 35; km/h
